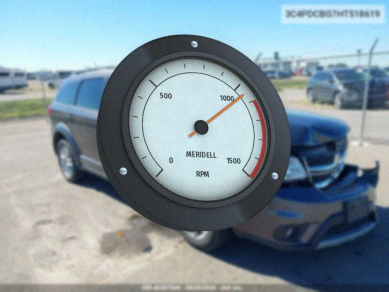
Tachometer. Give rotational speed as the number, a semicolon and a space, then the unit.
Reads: 1050; rpm
